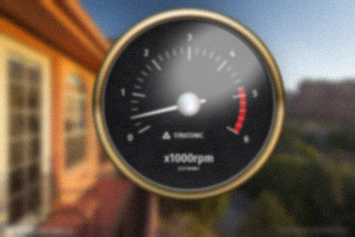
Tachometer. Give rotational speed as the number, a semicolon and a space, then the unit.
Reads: 400; rpm
